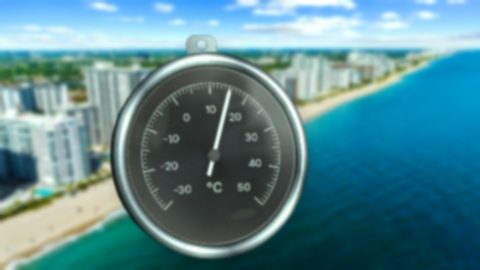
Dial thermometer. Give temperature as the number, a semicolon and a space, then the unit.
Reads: 15; °C
